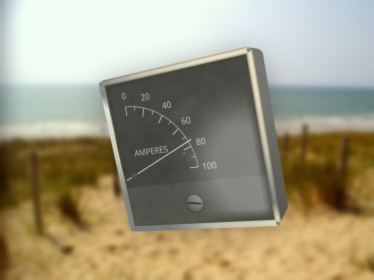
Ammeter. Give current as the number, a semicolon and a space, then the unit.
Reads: 75; A
